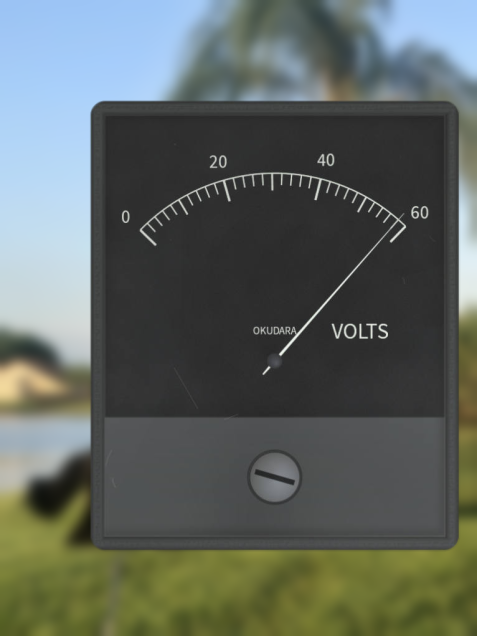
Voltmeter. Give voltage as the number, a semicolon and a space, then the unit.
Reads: 58; V
